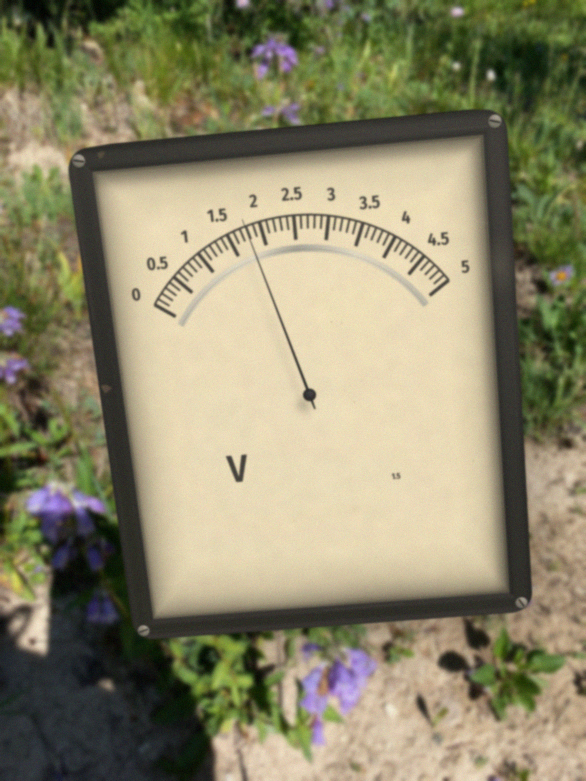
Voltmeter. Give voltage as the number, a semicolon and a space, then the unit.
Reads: 1.8; V
